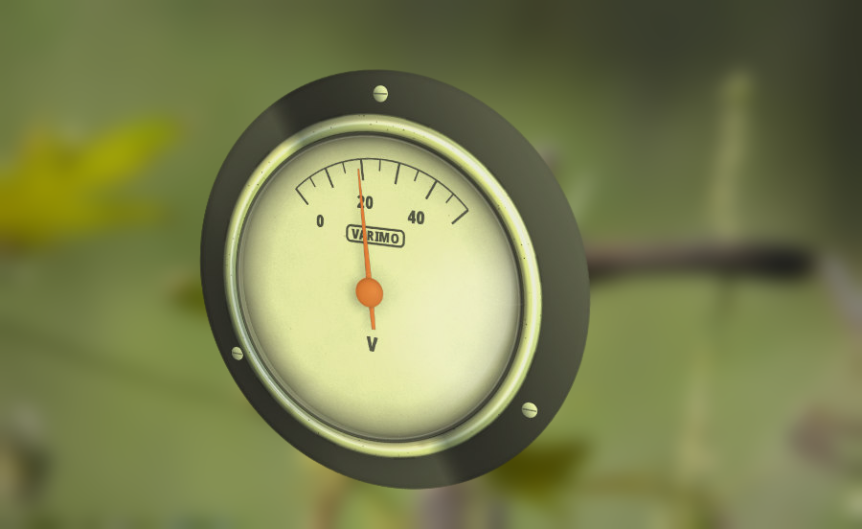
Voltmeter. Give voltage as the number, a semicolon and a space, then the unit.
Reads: 20; V
